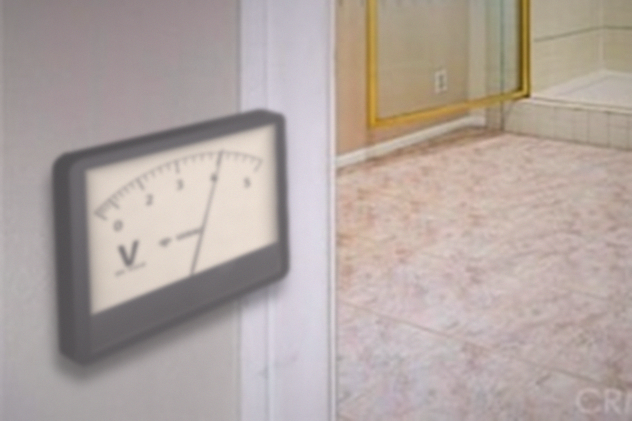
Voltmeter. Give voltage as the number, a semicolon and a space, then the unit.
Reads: 4; V
